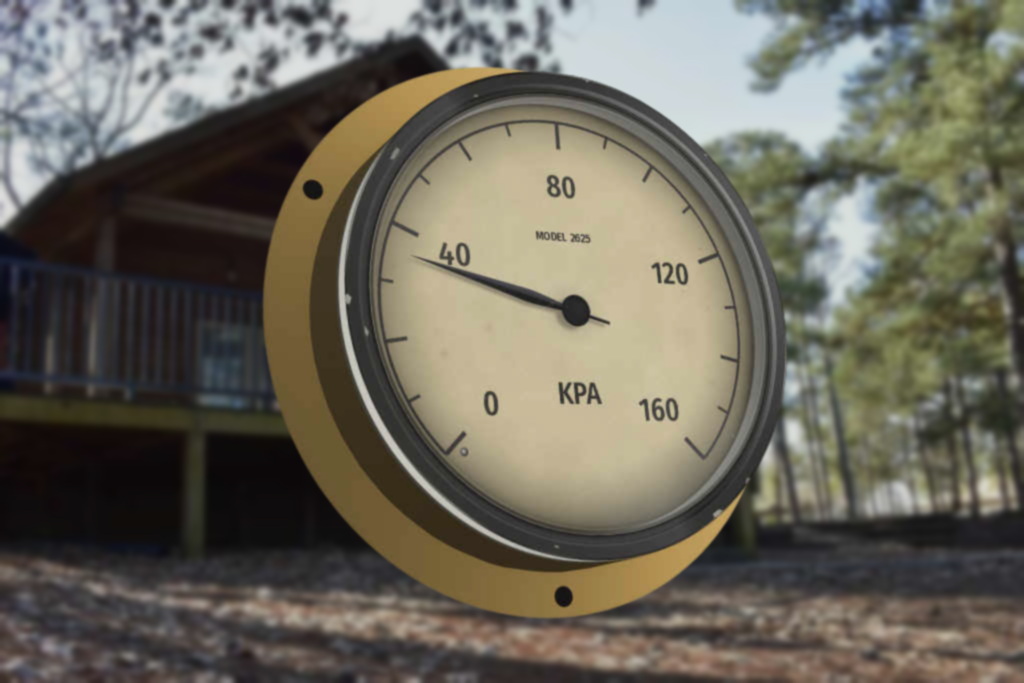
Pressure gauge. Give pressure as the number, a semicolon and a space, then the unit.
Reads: 35; kPa
